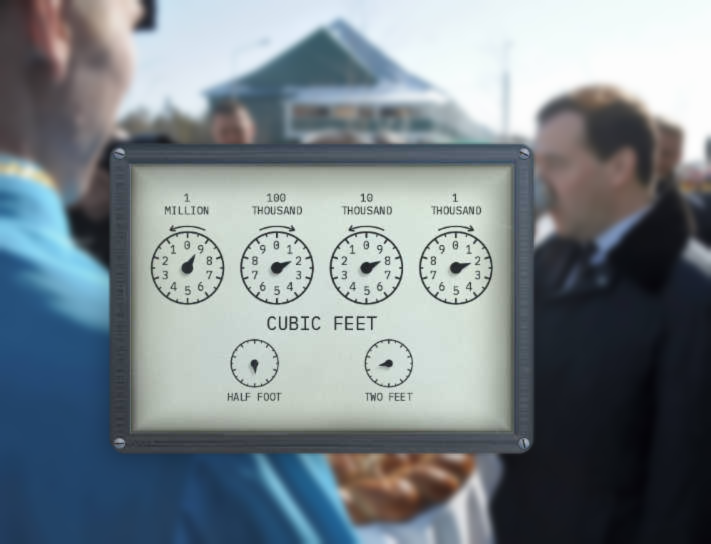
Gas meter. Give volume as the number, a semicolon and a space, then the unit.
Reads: 918200; ft³
